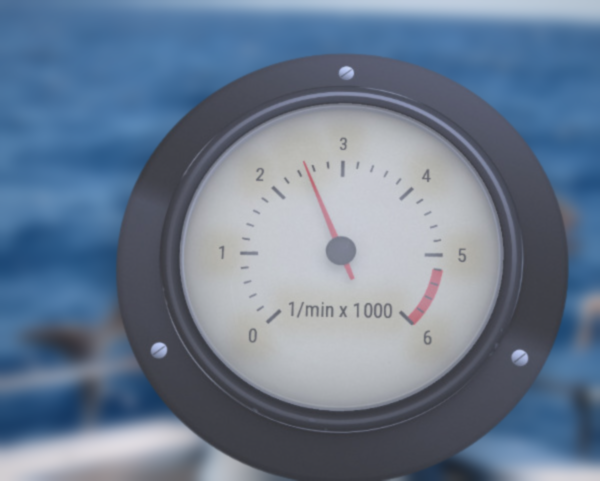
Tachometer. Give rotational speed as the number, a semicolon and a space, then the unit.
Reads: 2500; rpm
